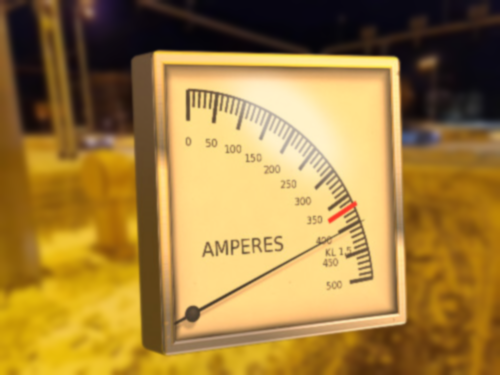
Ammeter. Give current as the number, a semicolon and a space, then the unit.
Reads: 400; A
